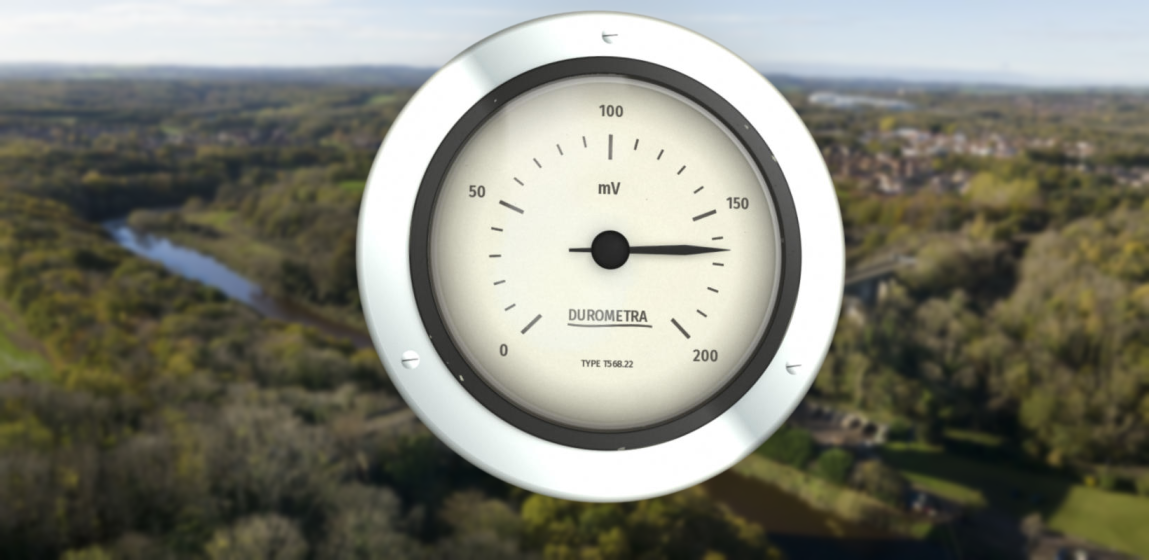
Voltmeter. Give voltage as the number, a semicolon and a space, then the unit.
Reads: 165; mV
